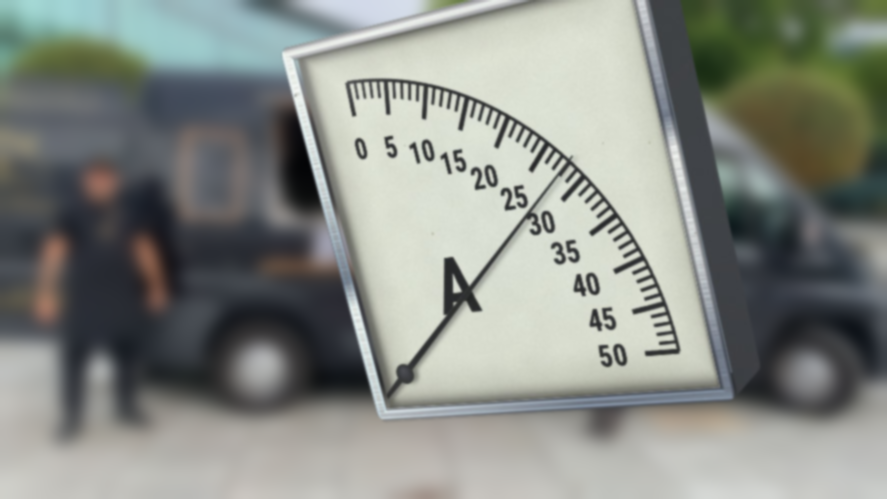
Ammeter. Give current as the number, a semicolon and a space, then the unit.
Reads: 28; A
